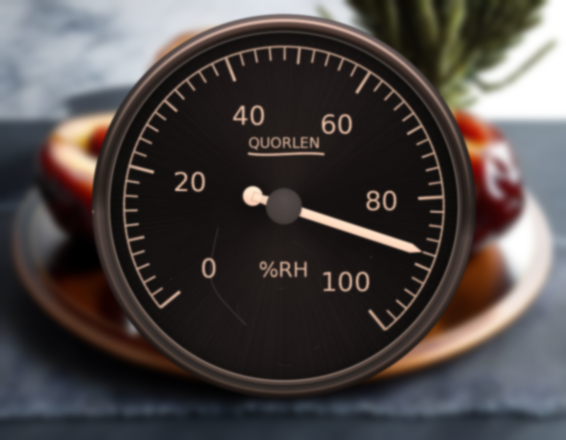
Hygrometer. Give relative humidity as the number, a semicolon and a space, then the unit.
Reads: 88; %
